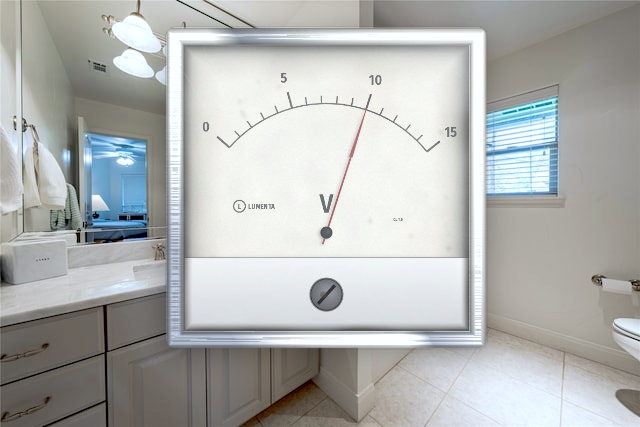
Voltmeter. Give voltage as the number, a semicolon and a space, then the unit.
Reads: 10; V
